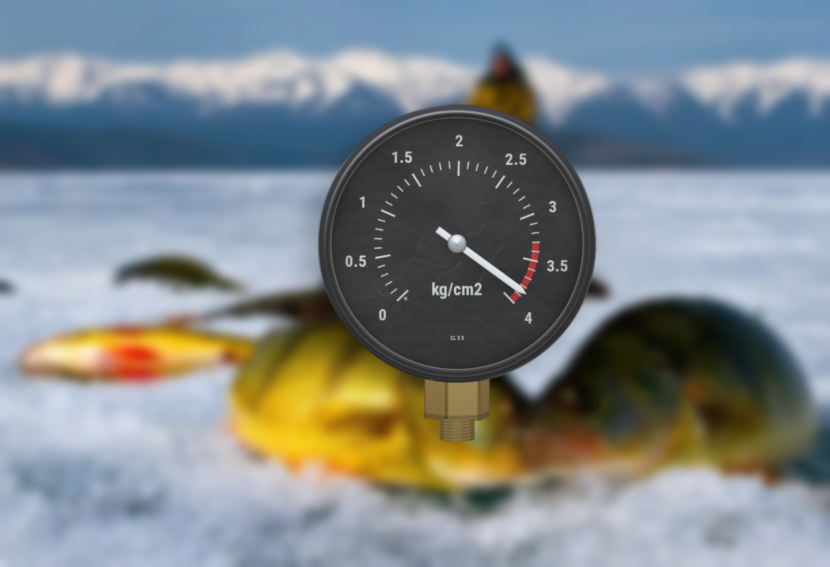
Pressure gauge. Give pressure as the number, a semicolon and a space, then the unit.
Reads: 3.85; kg/cm²
